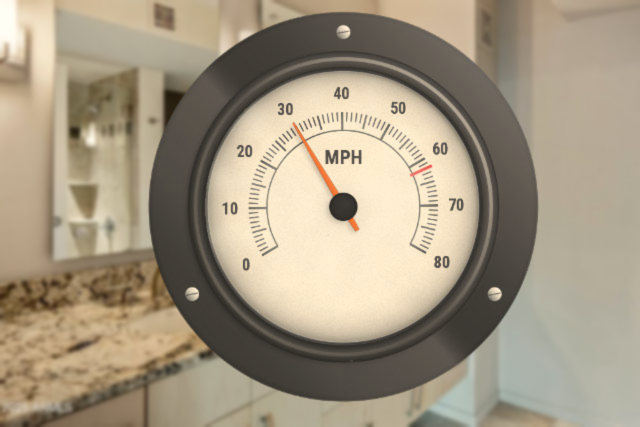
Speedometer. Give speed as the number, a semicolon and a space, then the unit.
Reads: 30; mph
